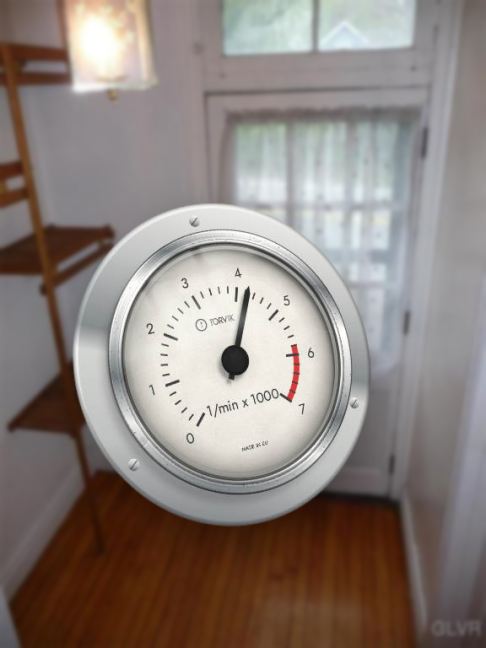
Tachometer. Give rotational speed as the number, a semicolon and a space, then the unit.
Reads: 4200; rpm
